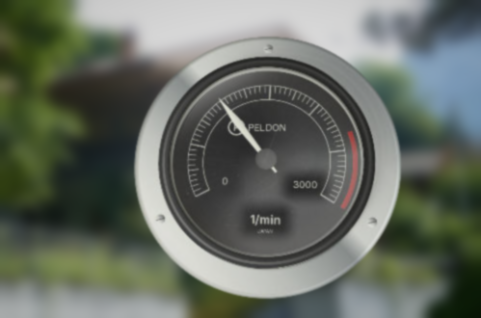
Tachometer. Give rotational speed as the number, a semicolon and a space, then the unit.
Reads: 1000; rpm
